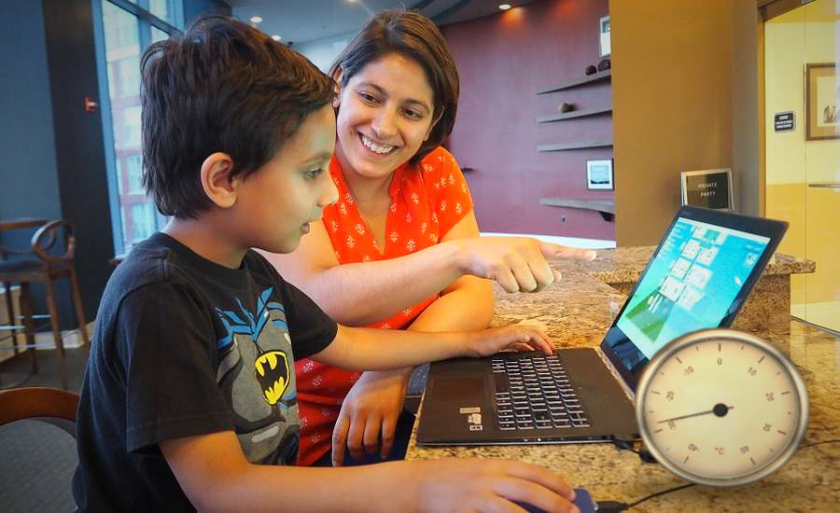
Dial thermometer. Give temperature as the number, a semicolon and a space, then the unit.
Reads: -27.5; °C
